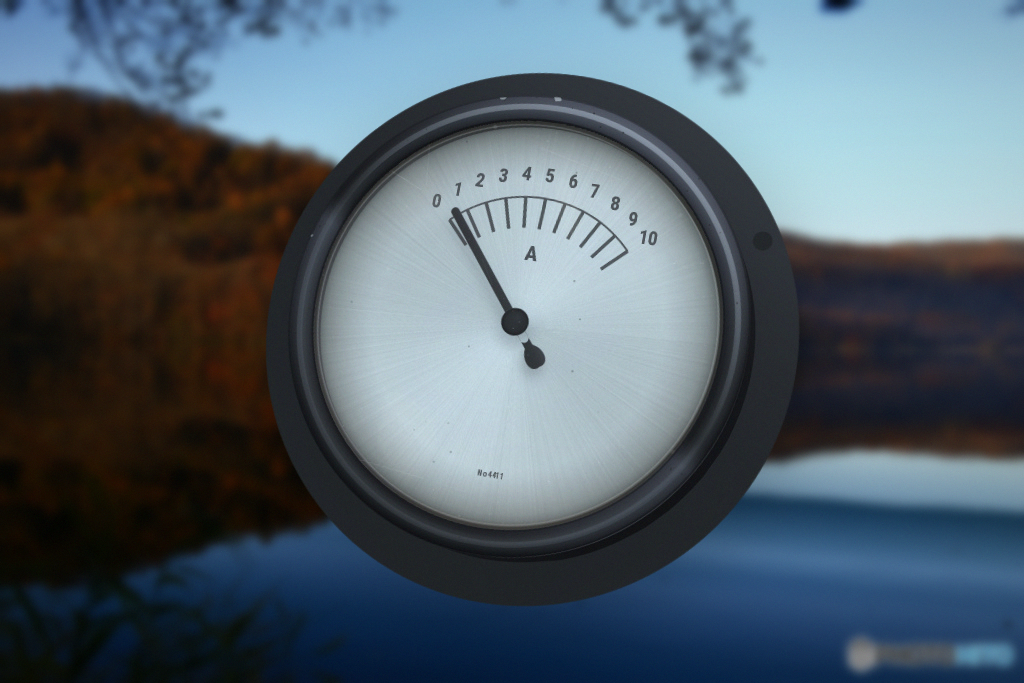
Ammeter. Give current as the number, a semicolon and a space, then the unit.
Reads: 0.5; A
